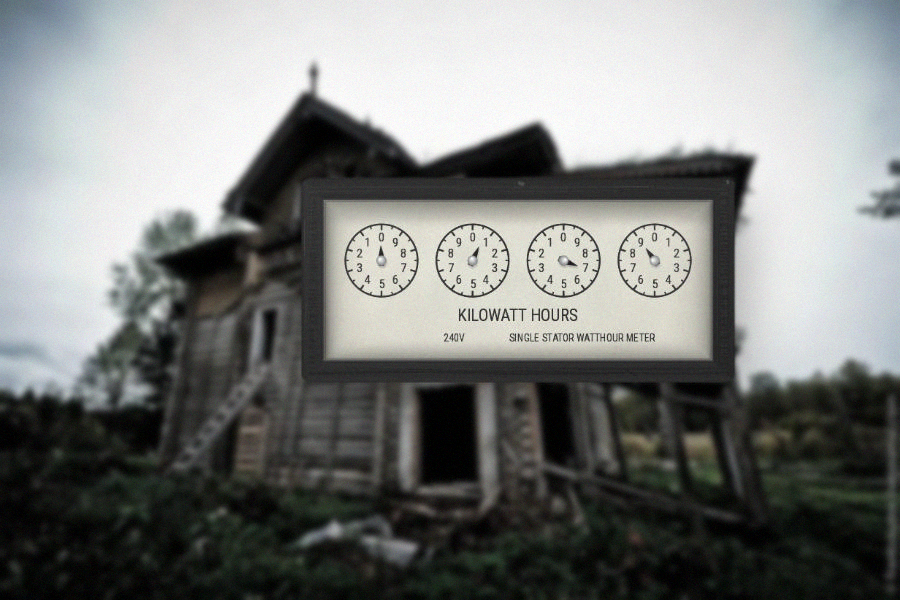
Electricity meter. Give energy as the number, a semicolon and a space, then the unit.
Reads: 69; kWh
